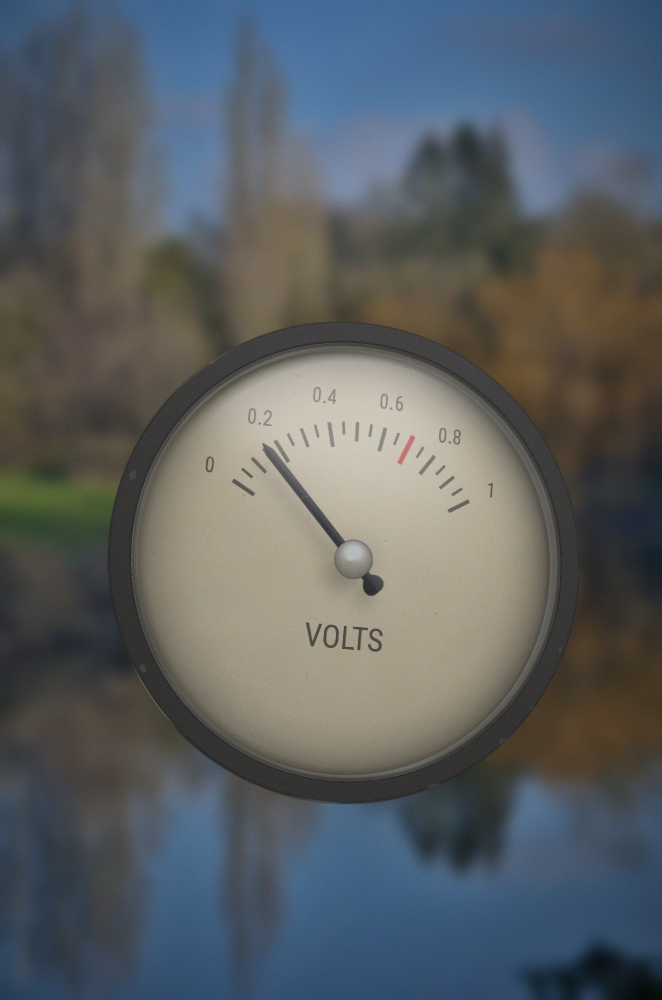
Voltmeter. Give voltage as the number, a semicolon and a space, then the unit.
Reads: 0.15; V
